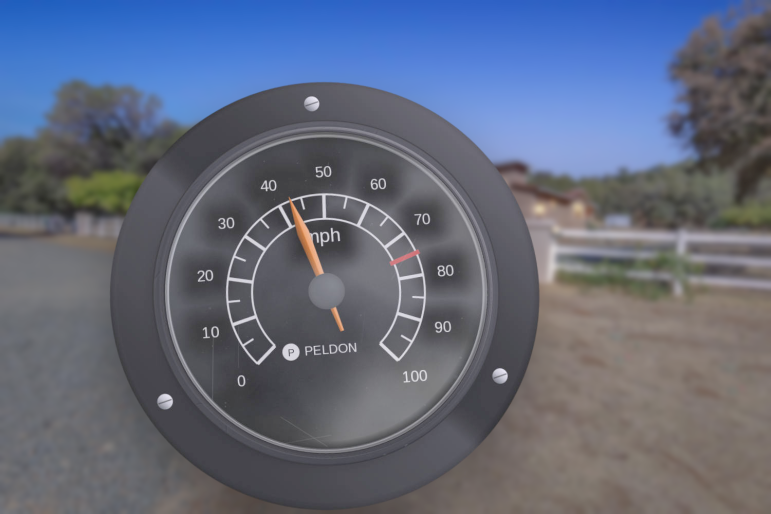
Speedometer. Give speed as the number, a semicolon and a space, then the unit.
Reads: 42.5; mph
